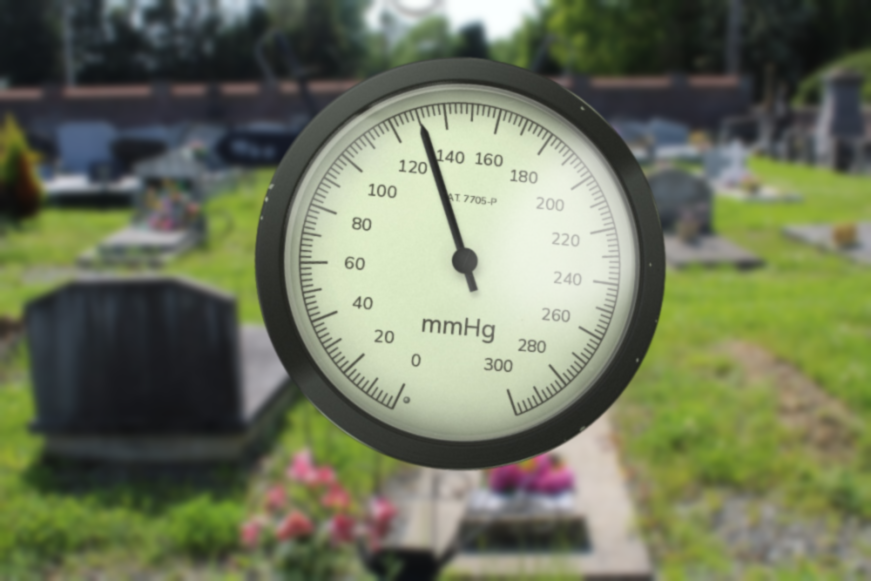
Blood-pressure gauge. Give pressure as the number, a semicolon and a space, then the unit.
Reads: 130; mmHg
